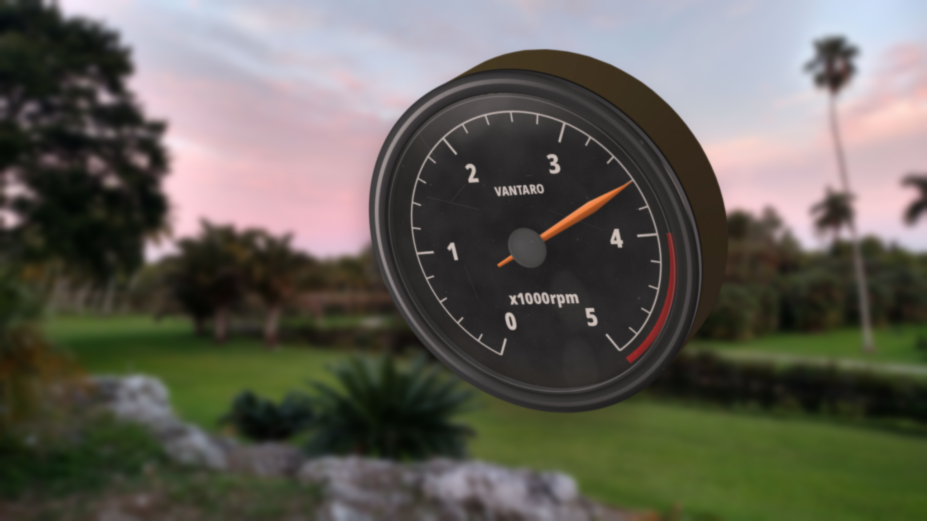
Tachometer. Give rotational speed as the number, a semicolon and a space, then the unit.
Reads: 3600; rpm
